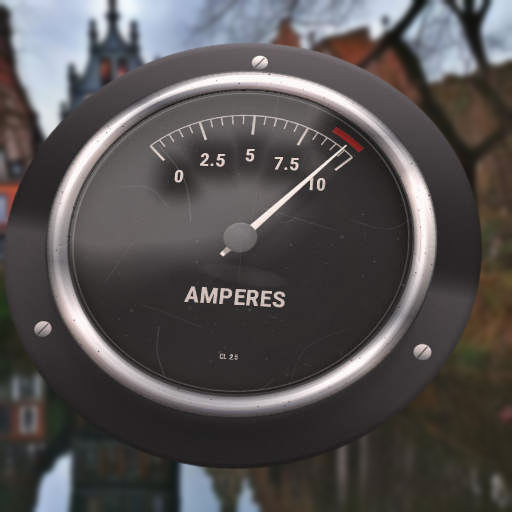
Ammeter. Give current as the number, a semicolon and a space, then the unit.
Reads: 9.5; A
